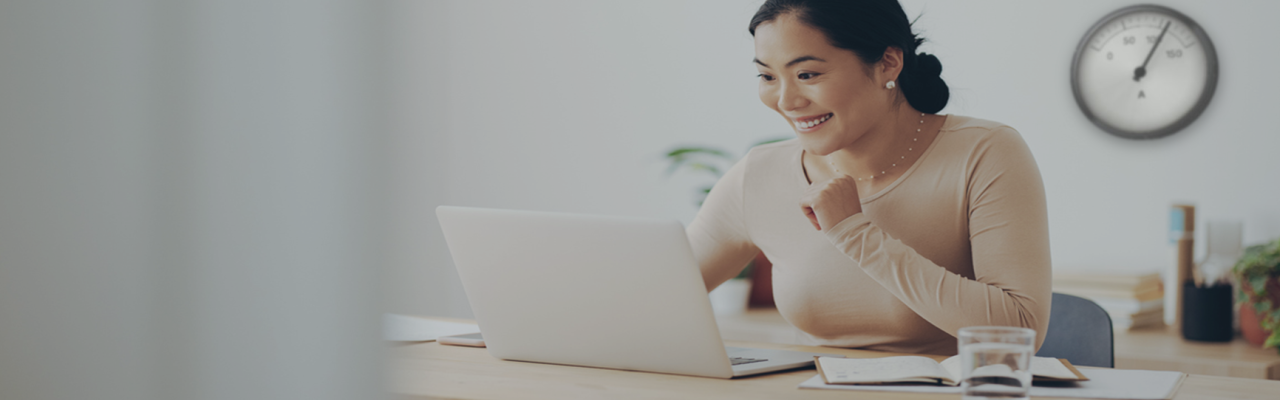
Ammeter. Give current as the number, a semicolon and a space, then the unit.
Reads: 110; A
